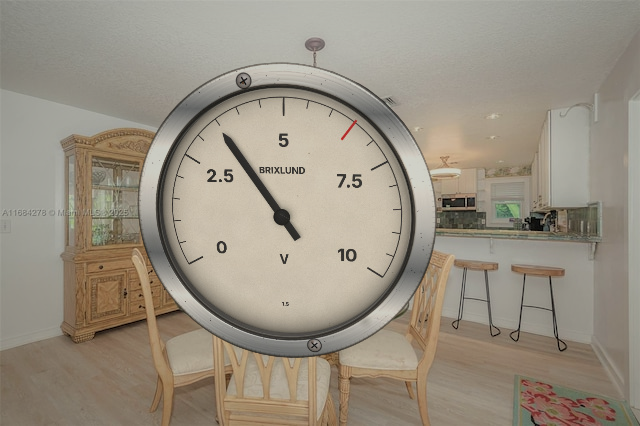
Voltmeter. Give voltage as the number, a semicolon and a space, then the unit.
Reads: 3.5; V
